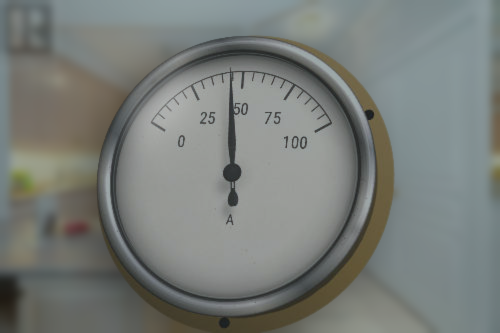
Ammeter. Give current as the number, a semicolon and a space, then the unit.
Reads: 45; A
